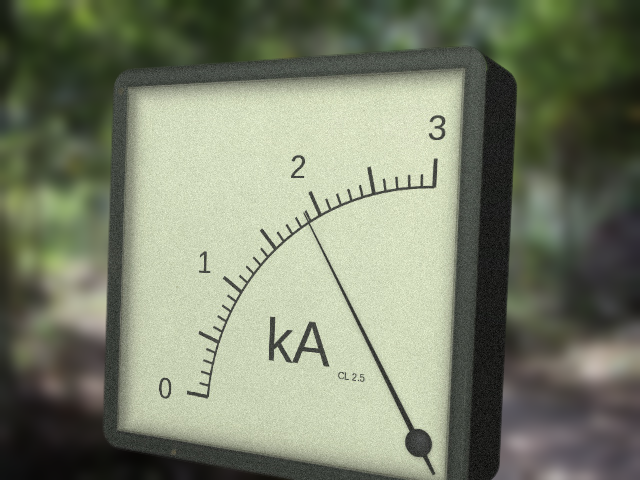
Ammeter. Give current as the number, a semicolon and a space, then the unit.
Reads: 1.9; kA
